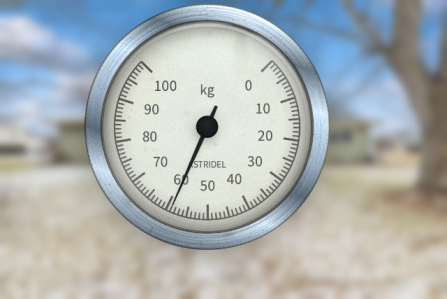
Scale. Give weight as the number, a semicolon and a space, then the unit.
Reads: 59; kg
